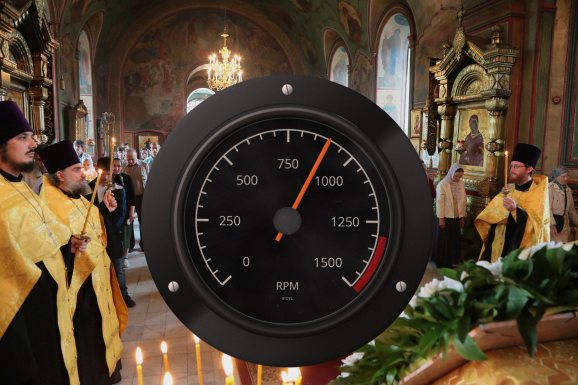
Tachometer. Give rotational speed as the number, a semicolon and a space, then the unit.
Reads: 900; rpm
